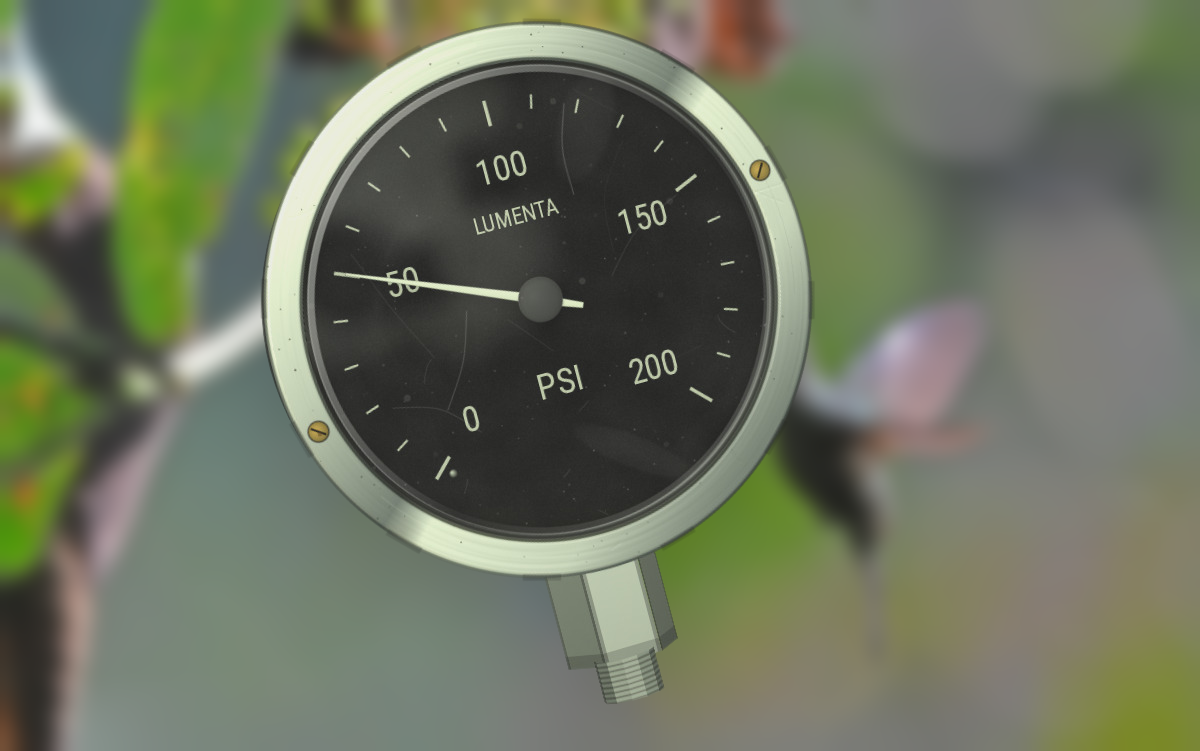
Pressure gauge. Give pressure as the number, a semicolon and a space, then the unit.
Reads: 50; psi
